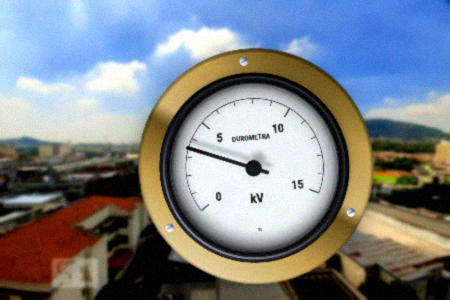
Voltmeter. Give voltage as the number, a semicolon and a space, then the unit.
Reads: 3.5; kV
